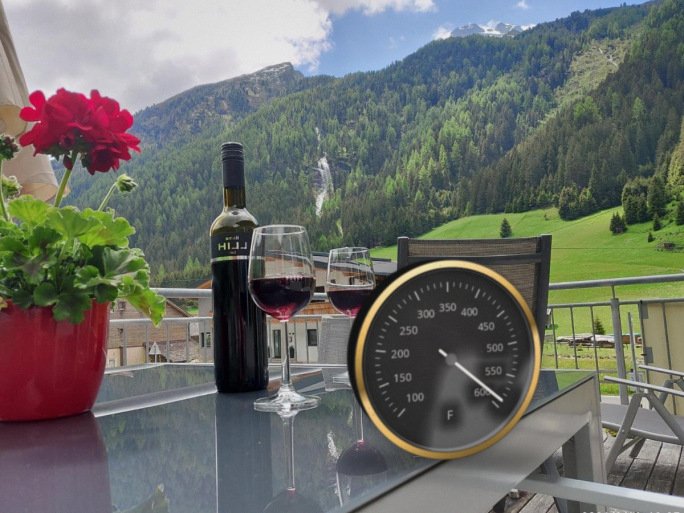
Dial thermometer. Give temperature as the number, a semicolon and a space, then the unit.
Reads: 590; °F
